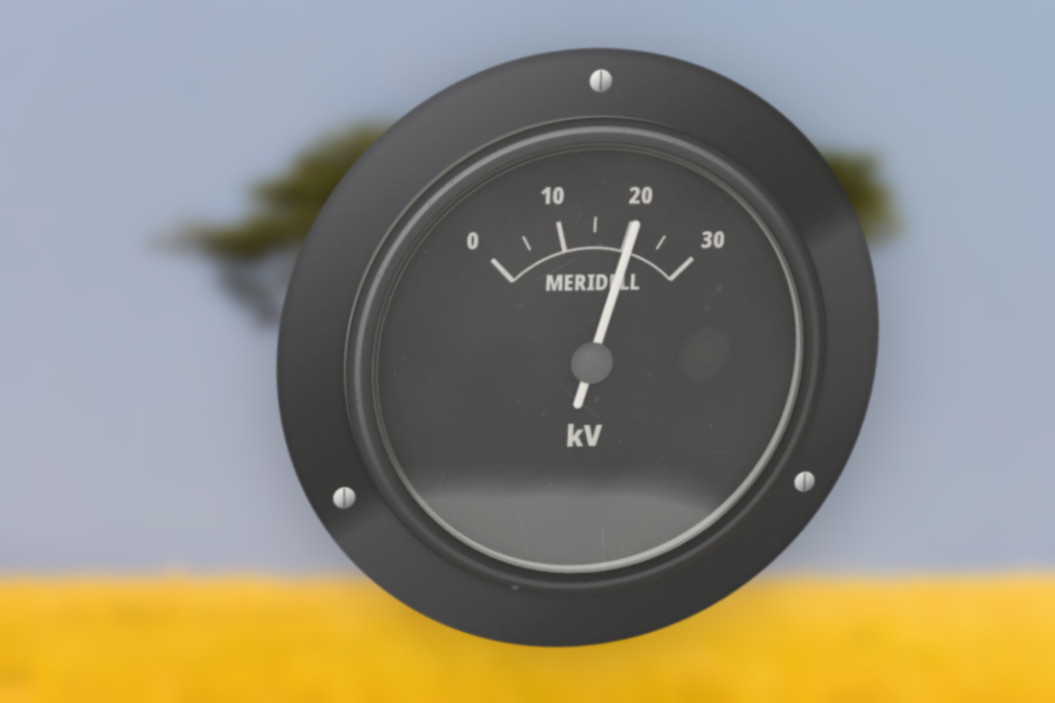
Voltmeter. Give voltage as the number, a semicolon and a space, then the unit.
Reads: 20; kV
